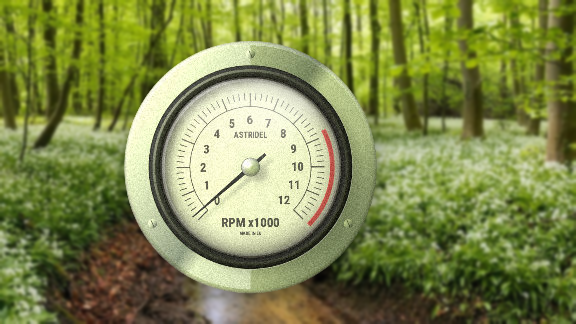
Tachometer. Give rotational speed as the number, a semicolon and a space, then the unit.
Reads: 200; rpm
